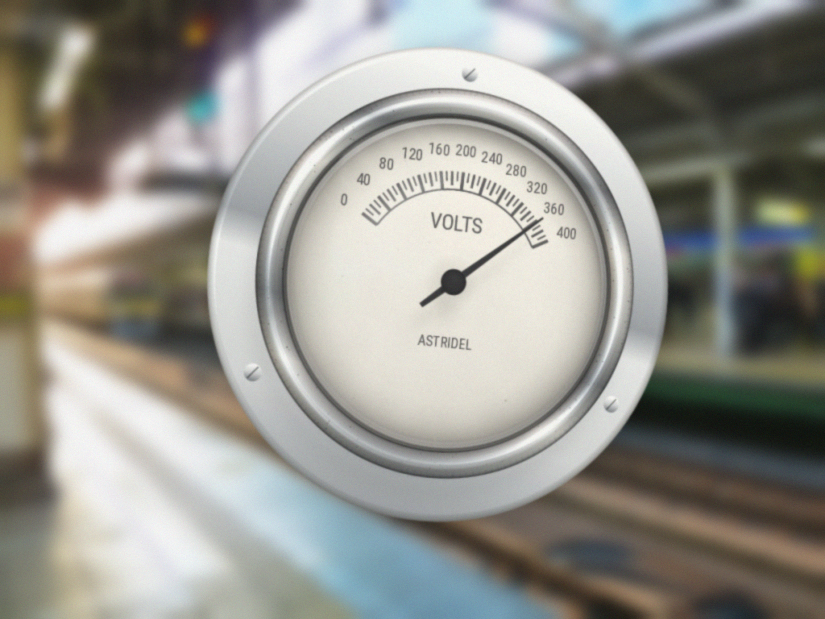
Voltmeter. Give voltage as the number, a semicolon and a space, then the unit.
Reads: 360; V
